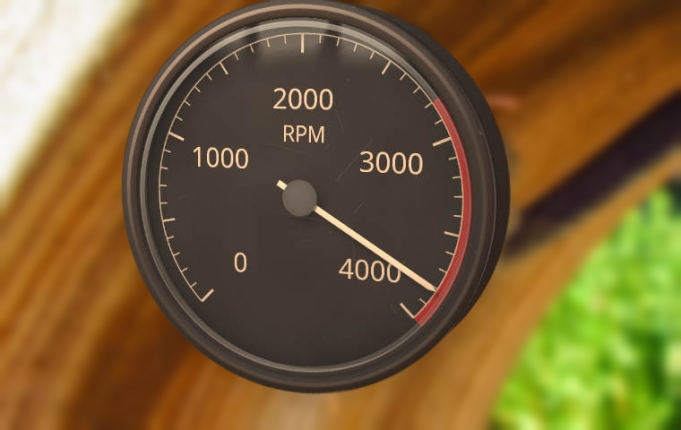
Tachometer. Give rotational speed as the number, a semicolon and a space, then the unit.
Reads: 3800; rpm
